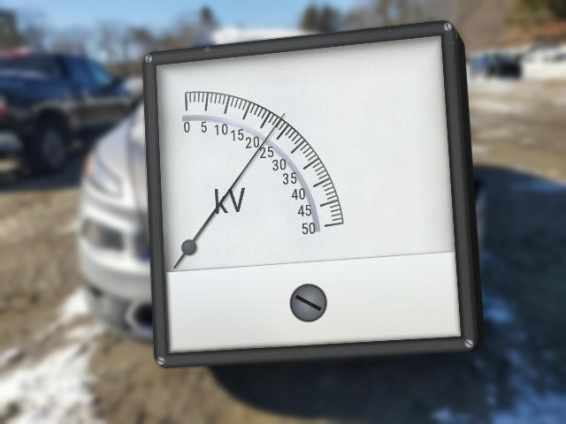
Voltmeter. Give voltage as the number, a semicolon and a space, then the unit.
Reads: 23; kV
